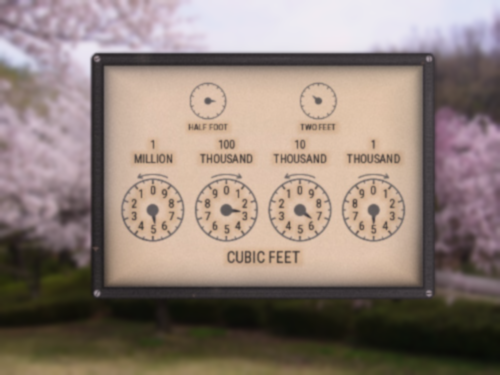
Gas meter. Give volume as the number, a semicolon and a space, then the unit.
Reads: 526500; ft³
